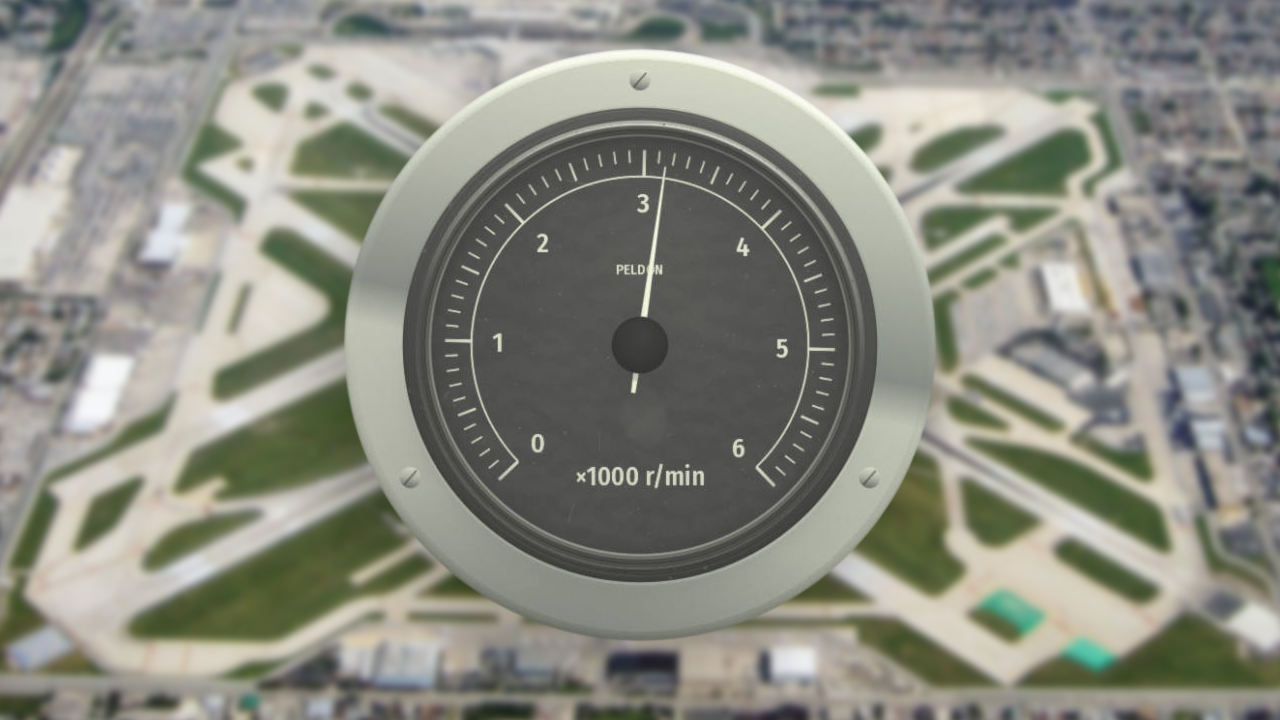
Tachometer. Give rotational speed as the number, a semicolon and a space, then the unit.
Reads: 3150; rpm
